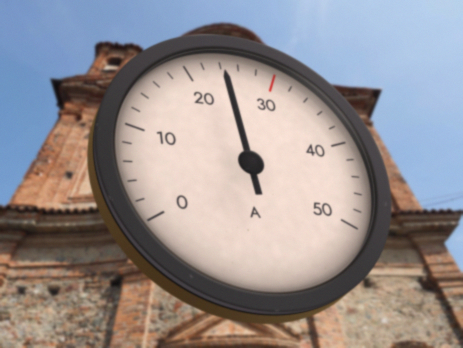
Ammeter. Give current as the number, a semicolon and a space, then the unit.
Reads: 24; A
